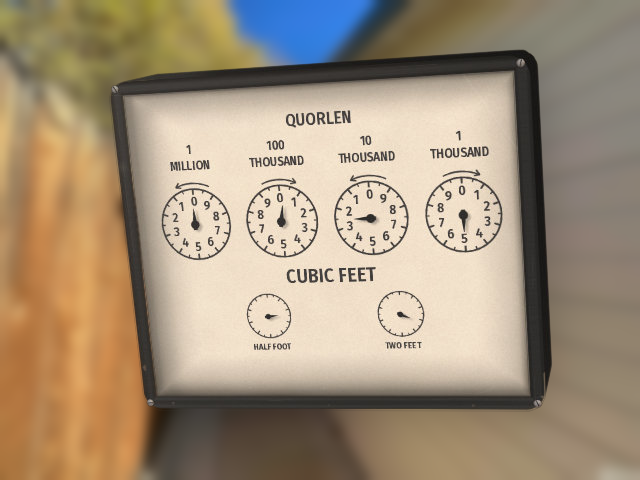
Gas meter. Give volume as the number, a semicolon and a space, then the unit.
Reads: 2500; ft³
